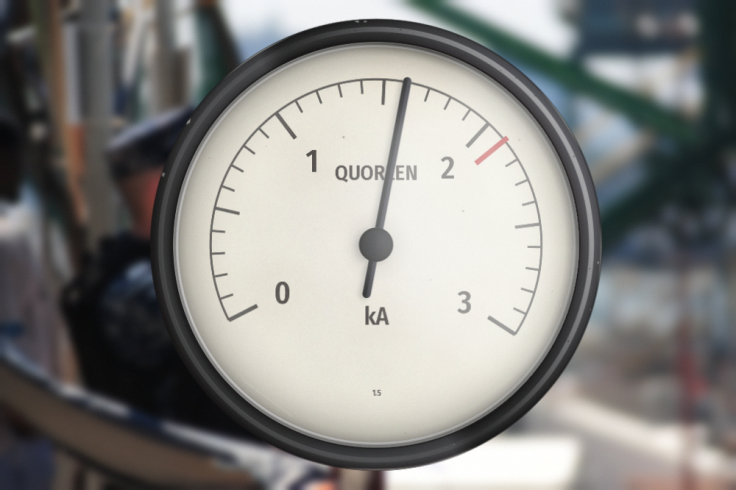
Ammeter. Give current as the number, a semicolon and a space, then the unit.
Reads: 1.6; kA
